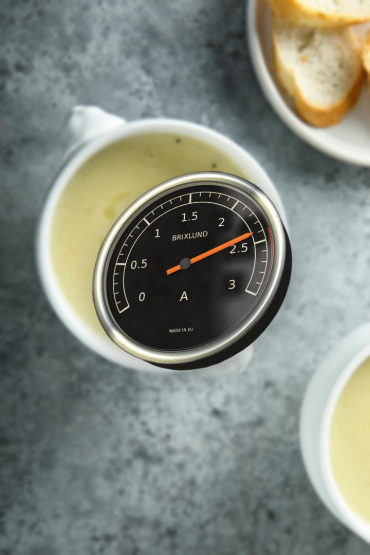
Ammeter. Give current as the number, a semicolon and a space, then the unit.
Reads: 2.4; A
